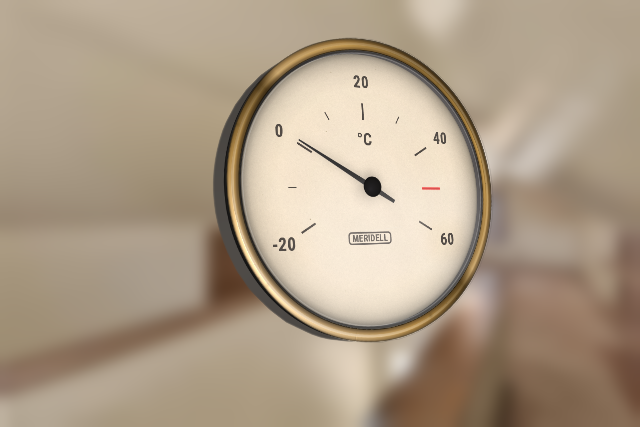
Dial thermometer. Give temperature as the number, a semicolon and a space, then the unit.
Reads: 0; °C
